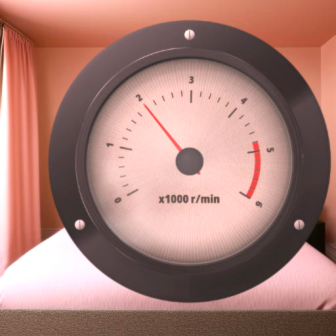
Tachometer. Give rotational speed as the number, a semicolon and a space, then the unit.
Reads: 2000; rpm
